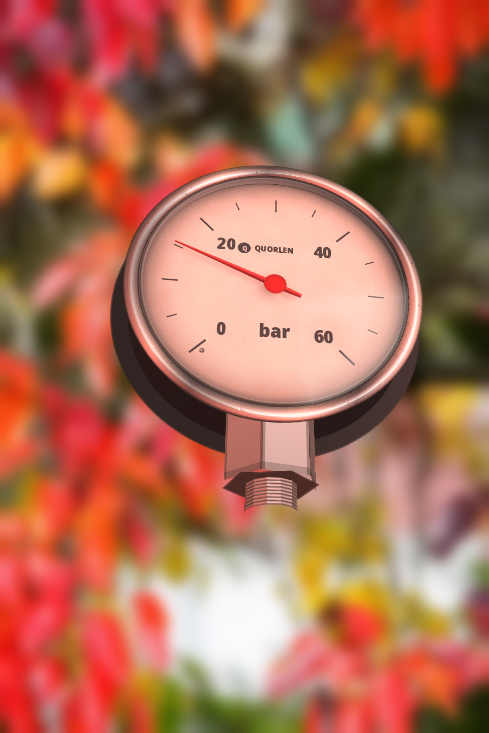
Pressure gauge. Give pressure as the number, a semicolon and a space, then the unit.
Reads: 15; bar
